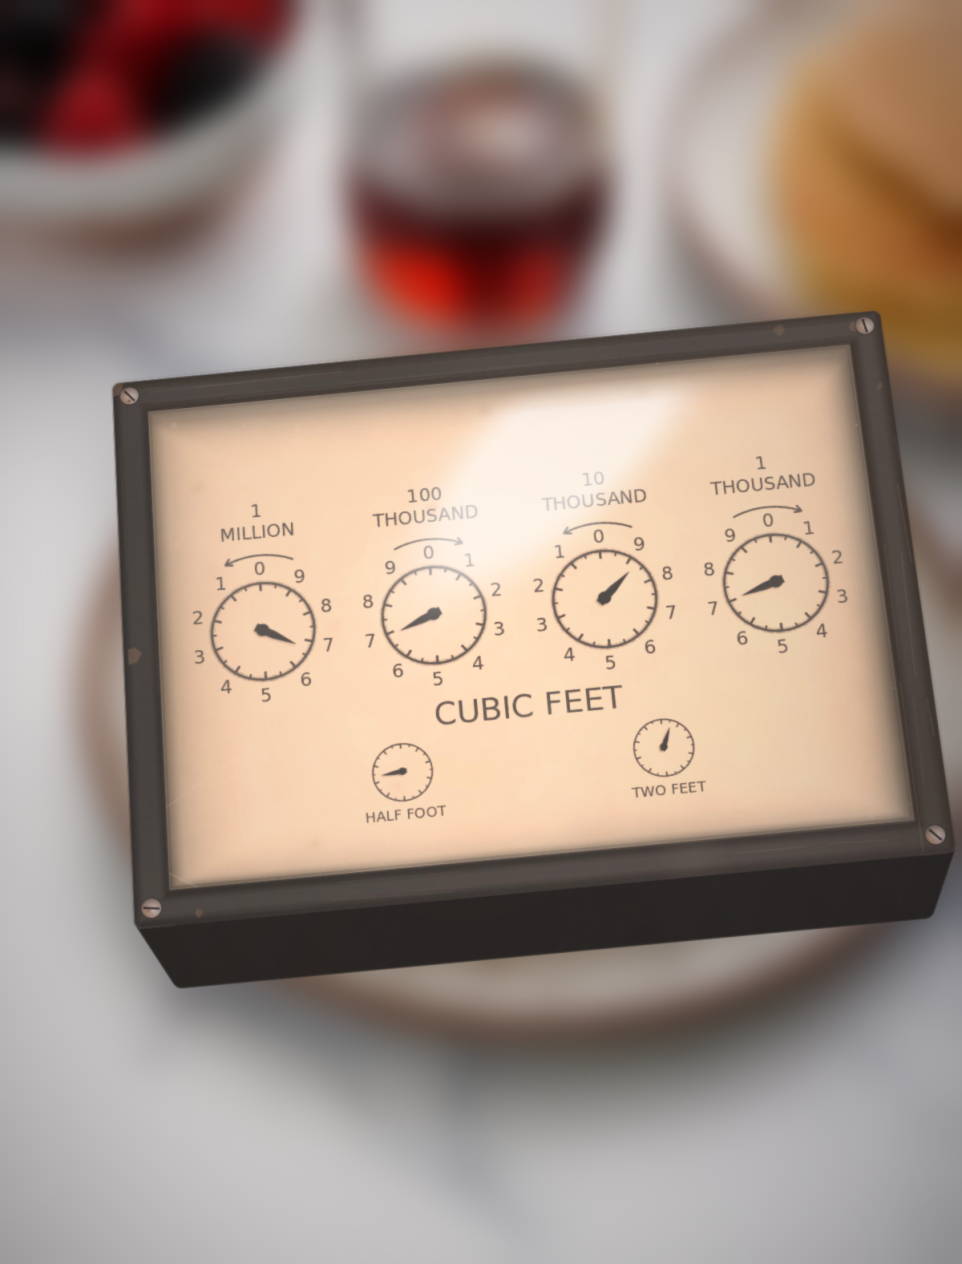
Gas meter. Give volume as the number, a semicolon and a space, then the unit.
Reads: 668700; ft³
